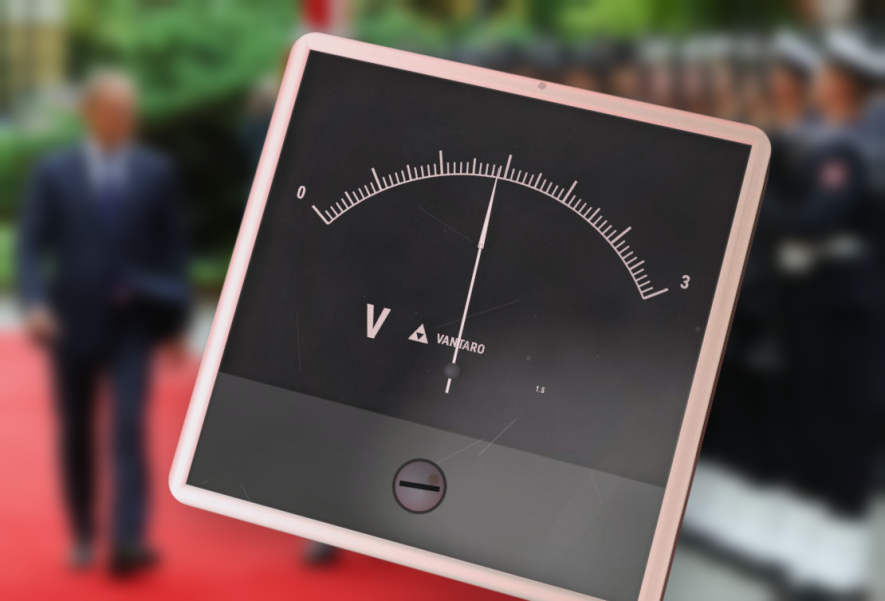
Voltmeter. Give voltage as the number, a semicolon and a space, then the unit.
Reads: 1.45; V
